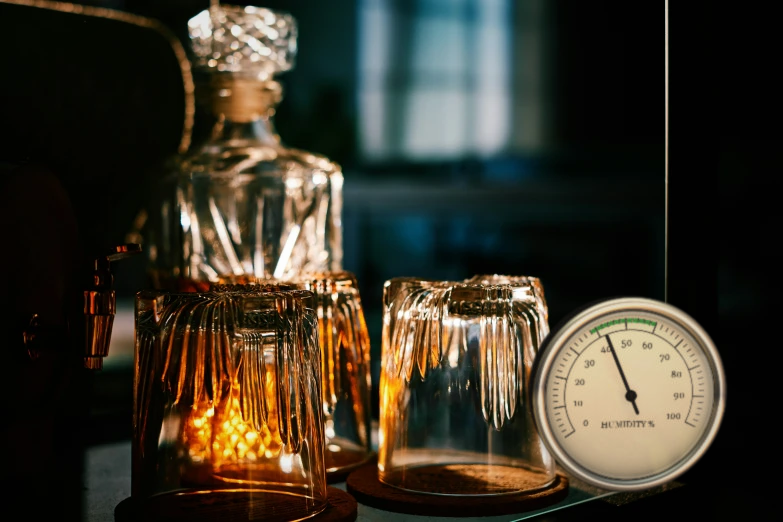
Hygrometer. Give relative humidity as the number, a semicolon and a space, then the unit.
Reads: 42; %
